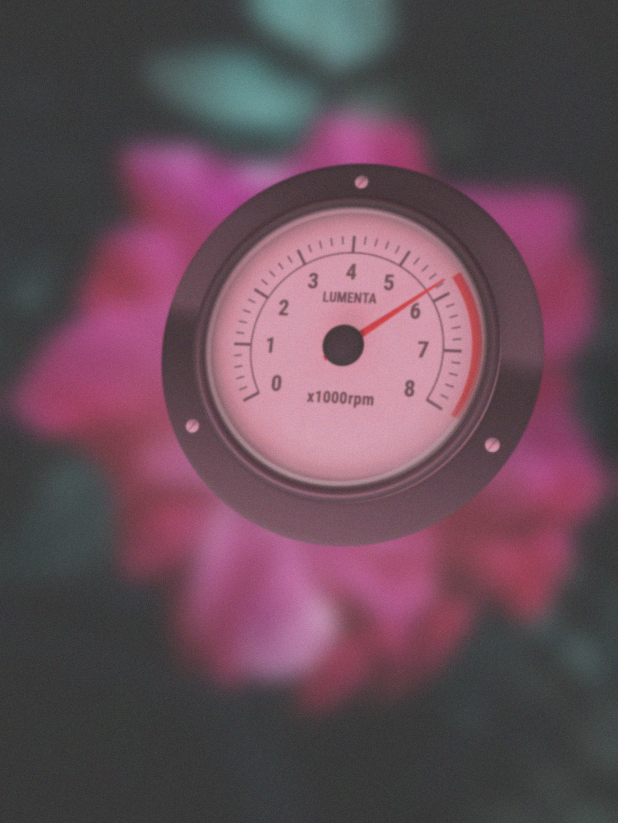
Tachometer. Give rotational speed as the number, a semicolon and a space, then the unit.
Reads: 5800; rpm
